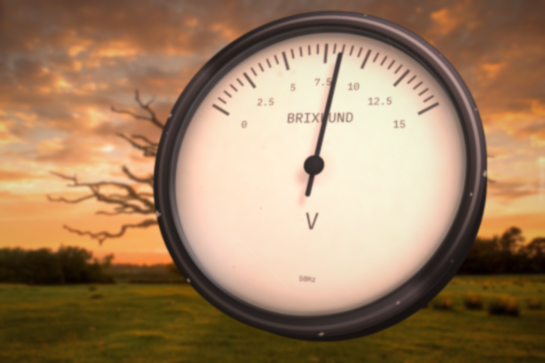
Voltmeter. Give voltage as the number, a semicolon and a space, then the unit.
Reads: 8.5; V
